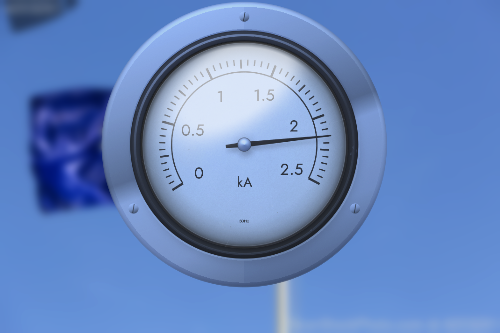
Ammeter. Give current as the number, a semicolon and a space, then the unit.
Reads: 2.15; kA
